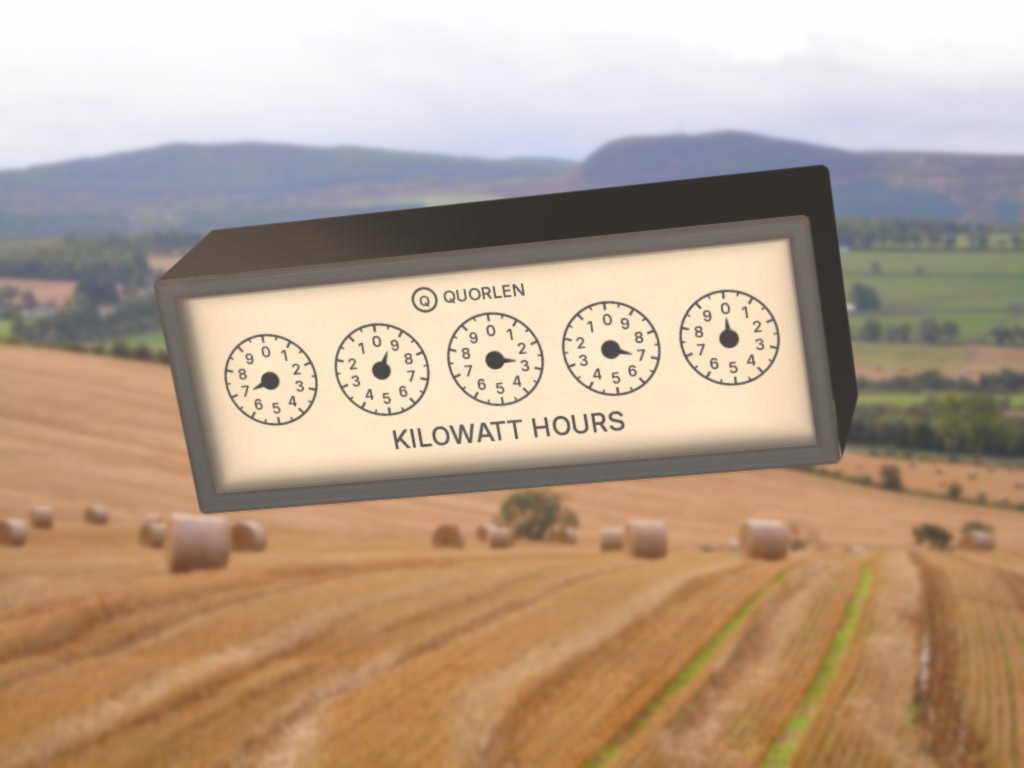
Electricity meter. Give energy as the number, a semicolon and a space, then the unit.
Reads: 69270; kWh
